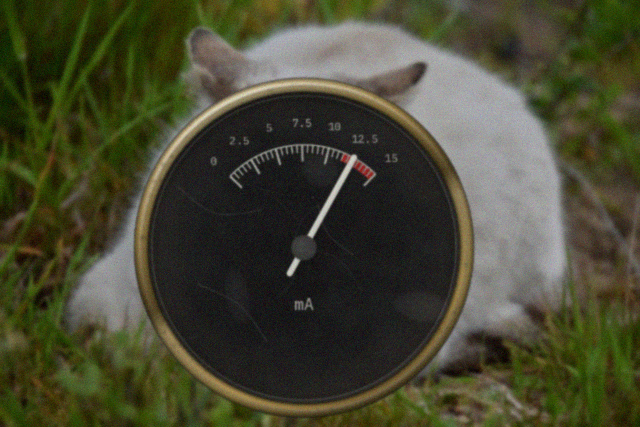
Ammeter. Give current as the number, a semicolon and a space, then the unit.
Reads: 12.5; mA
